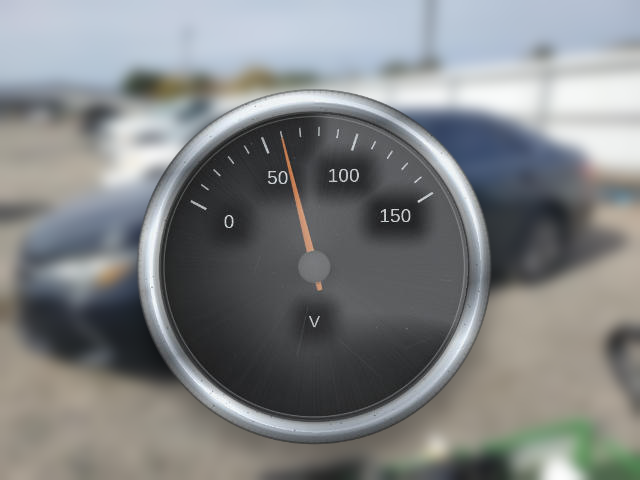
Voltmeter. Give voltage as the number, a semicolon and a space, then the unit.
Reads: 60; V
